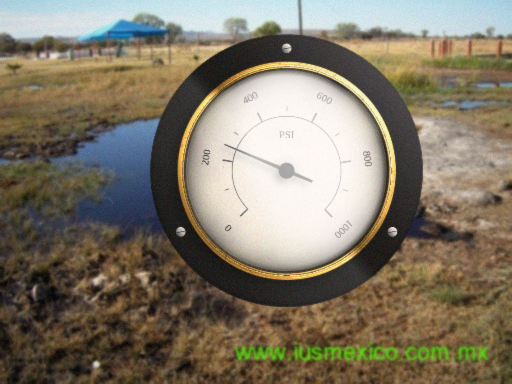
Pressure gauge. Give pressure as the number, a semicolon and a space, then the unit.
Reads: 250; psi
